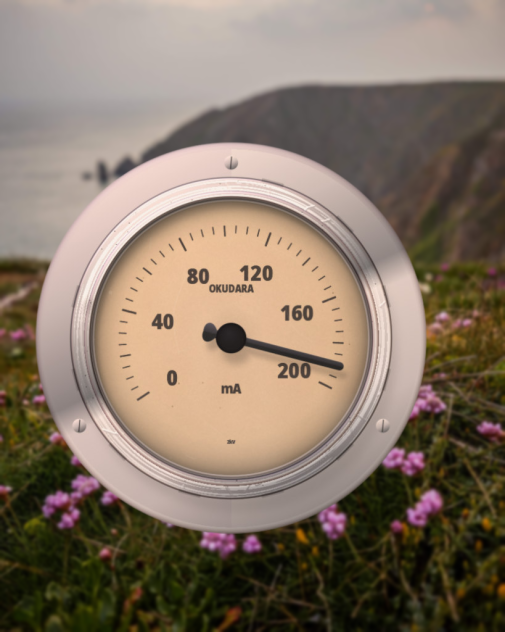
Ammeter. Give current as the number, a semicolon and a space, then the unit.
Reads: 190; mA
